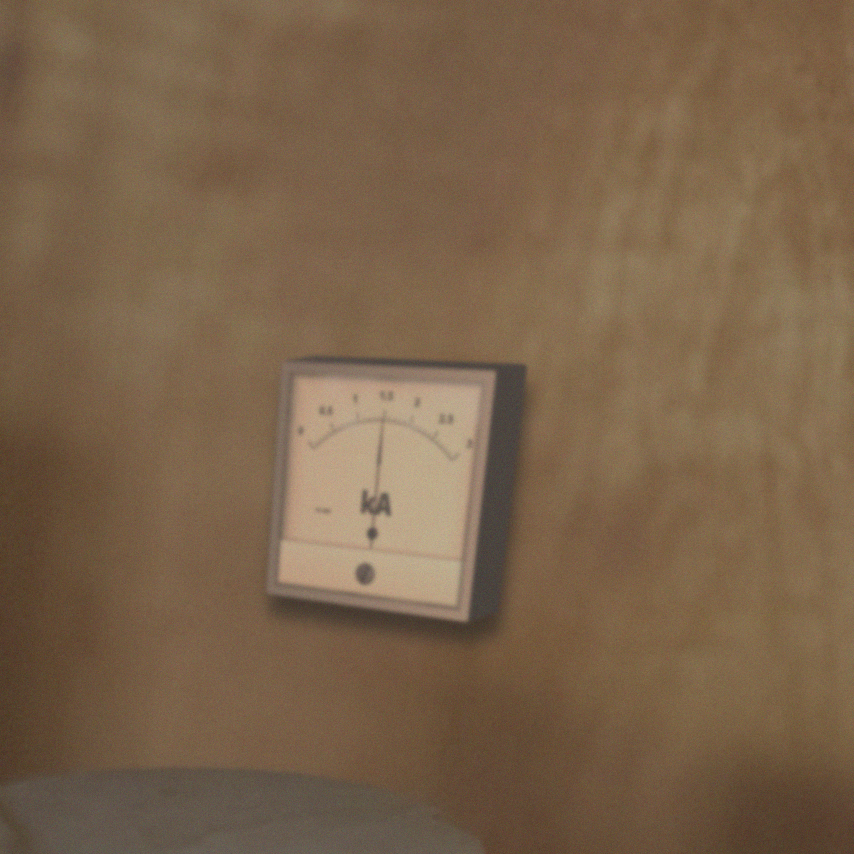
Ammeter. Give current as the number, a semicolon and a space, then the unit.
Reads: 1.5; kA
